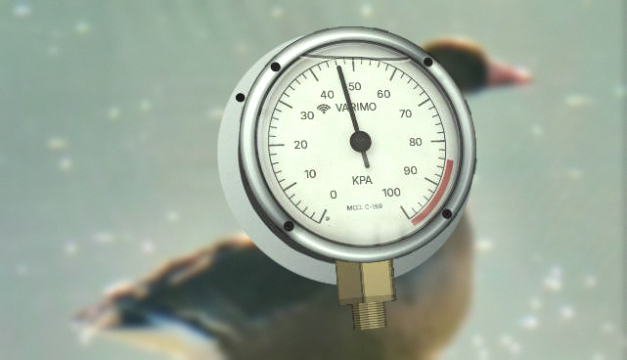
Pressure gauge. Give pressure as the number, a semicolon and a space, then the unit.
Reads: 46; kPa
